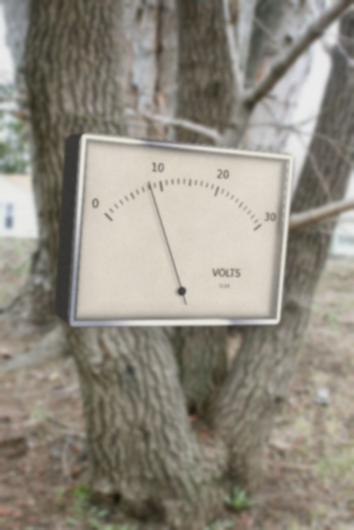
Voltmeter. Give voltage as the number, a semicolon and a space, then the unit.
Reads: 8; V
